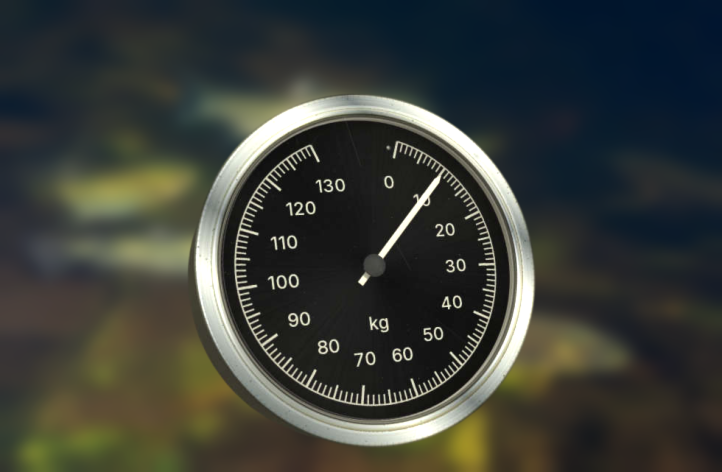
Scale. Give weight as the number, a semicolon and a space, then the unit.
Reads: 10; kg
